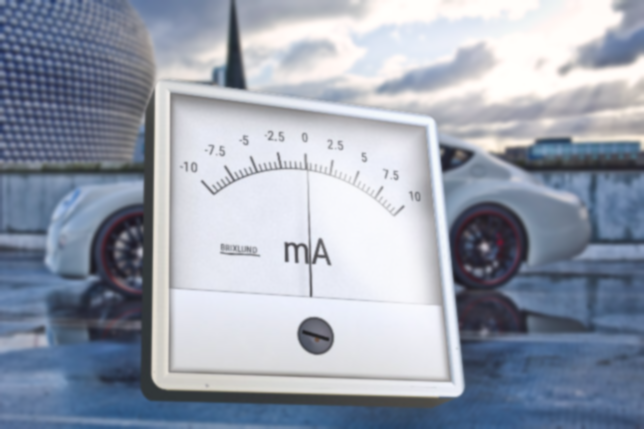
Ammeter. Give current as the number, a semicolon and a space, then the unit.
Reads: 0; mA
